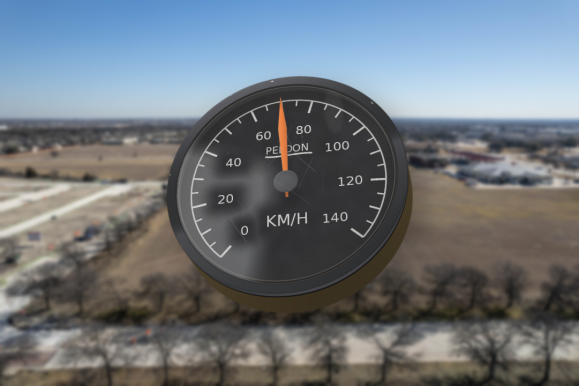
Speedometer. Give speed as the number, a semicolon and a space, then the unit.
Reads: 70; km/h
